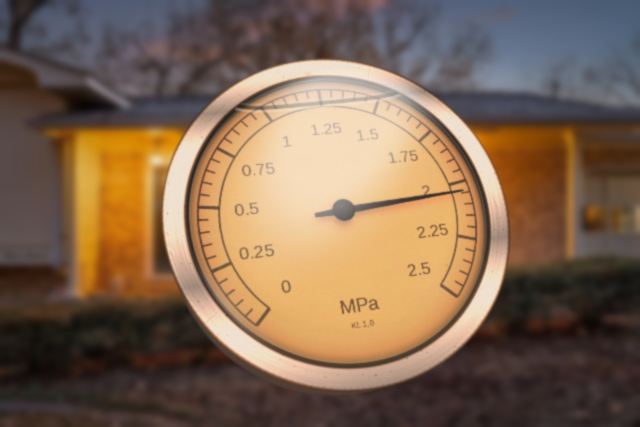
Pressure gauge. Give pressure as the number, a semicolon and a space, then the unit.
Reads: 2.05; MPa
